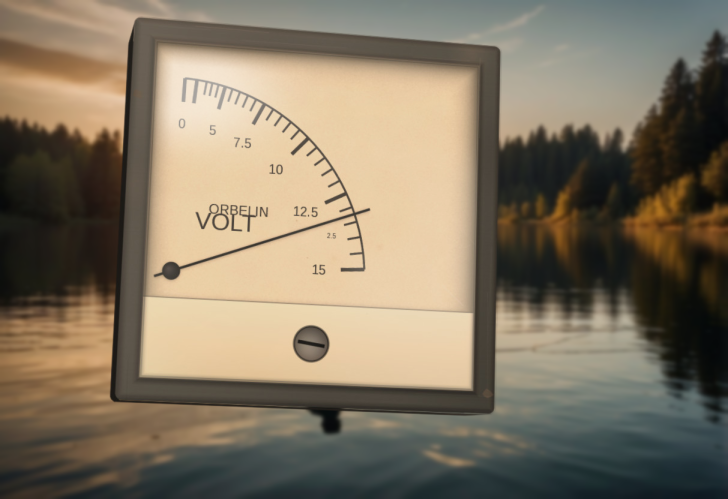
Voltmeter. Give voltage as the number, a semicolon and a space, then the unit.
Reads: 13.25; V
